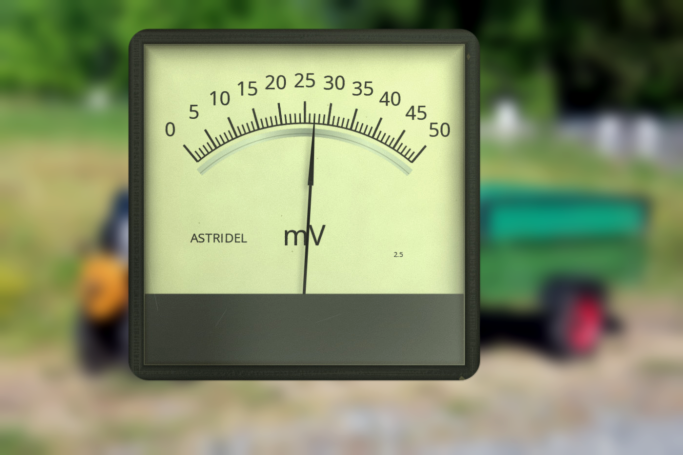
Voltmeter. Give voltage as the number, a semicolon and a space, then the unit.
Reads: 27; mV
